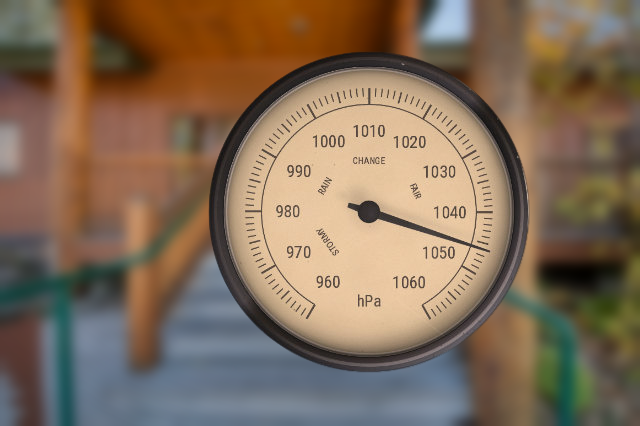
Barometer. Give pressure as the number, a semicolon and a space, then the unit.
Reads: 1046; hPa
